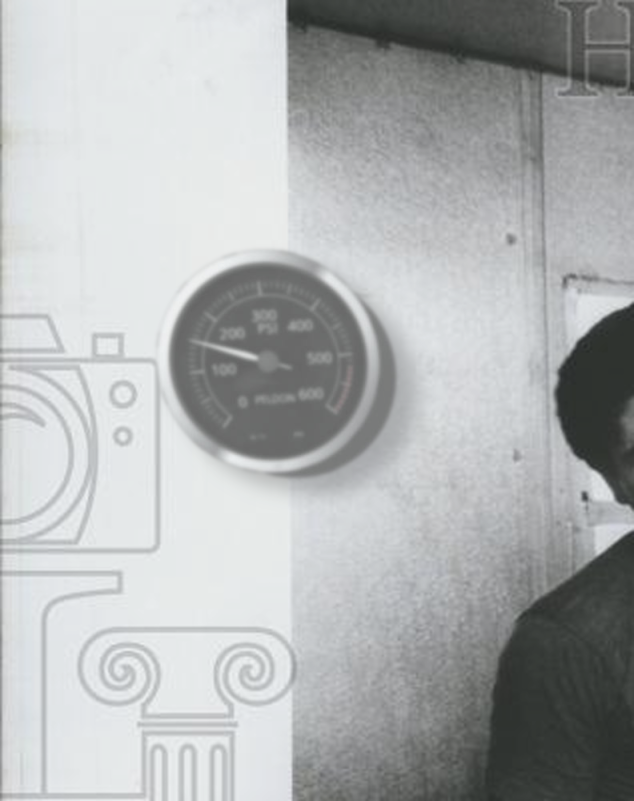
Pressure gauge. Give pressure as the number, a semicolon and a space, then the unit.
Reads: 150; psi
